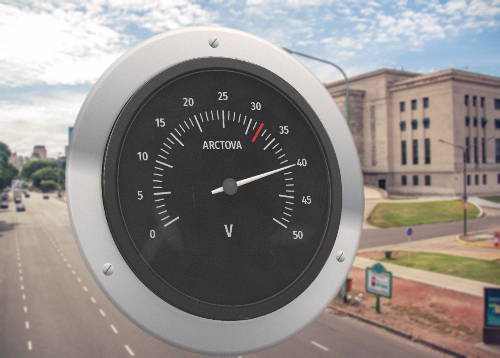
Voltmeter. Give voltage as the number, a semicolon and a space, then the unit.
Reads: 40; V
